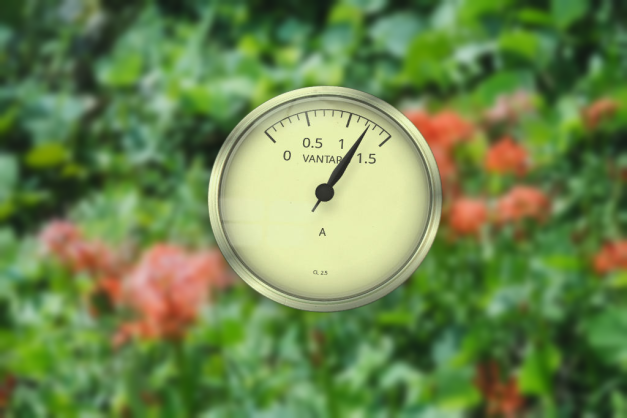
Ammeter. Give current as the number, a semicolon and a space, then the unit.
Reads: 1.25; A
